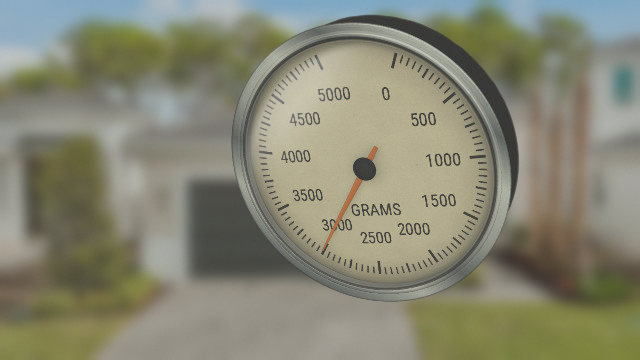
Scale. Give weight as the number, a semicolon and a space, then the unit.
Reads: 3000; g
